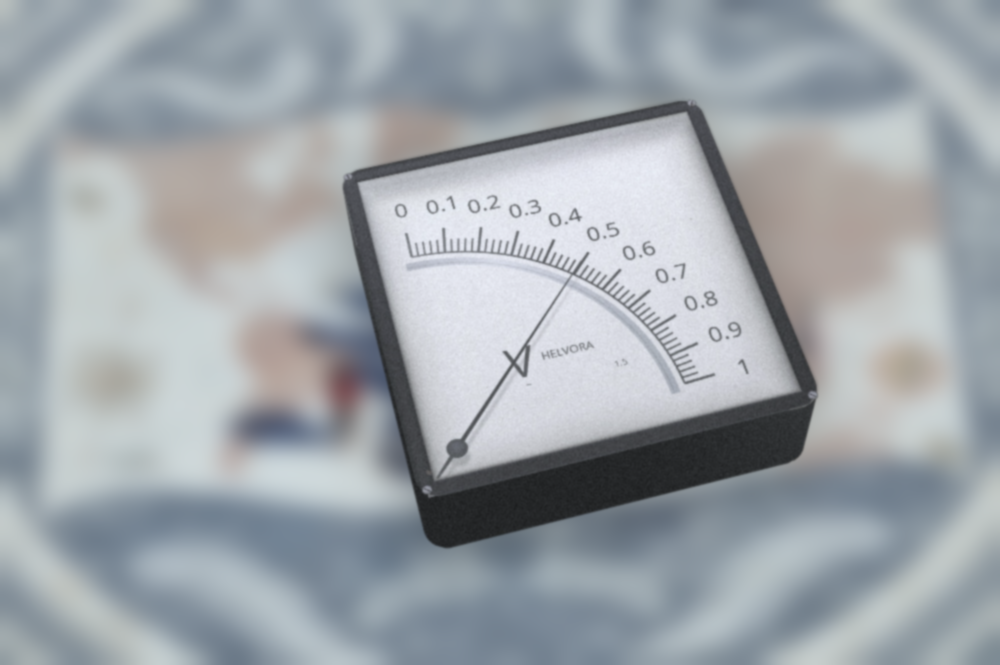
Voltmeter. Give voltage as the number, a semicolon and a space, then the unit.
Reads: 0.5; V
